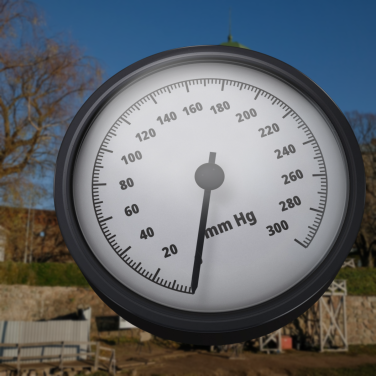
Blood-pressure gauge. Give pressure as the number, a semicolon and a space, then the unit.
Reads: 0; mmHg
